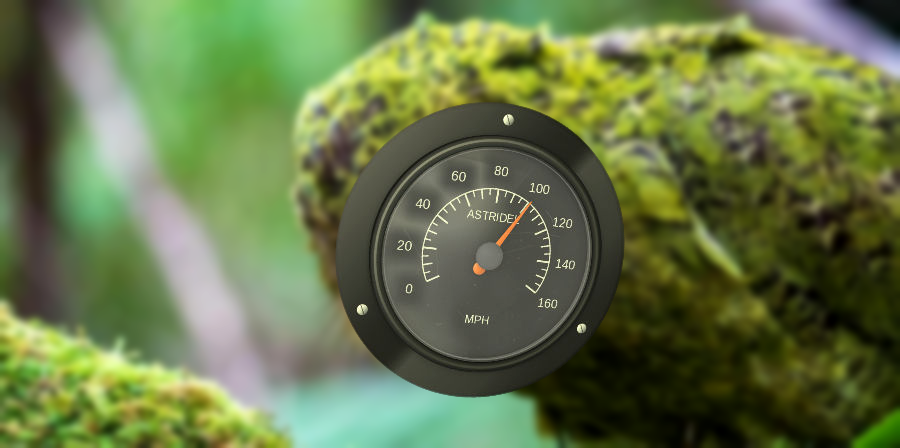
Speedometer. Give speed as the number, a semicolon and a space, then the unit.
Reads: 100; mph
